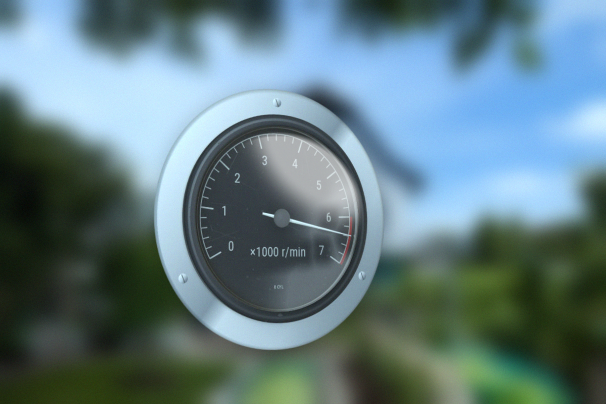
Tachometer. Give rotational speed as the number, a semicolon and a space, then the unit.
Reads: 6400; rpm
